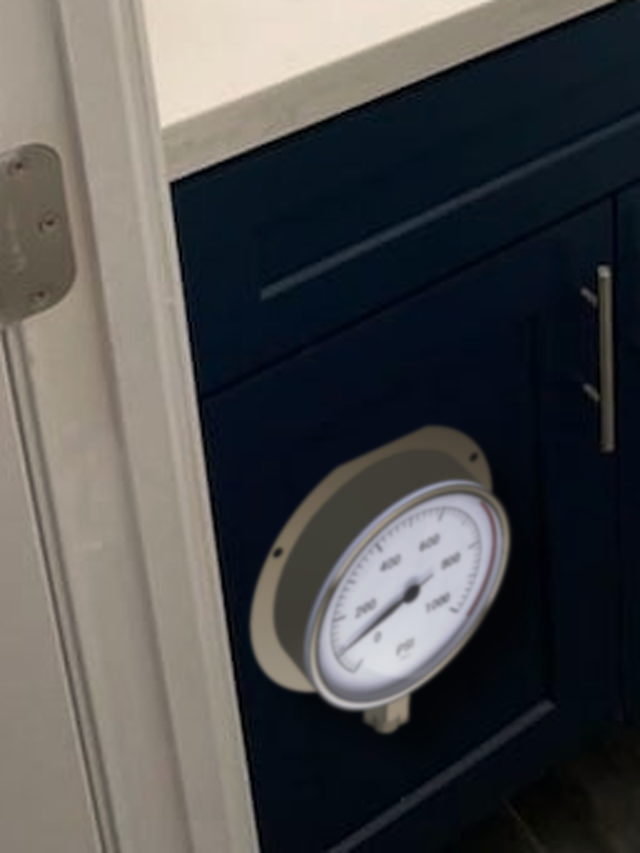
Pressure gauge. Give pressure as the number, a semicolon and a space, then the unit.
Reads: 100; psi
